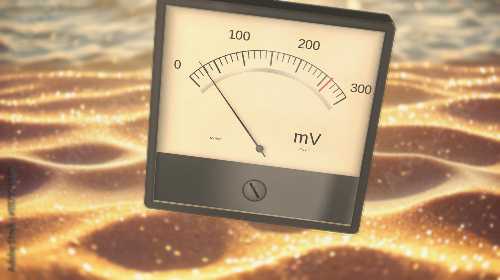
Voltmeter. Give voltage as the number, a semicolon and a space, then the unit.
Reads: 30; mV
